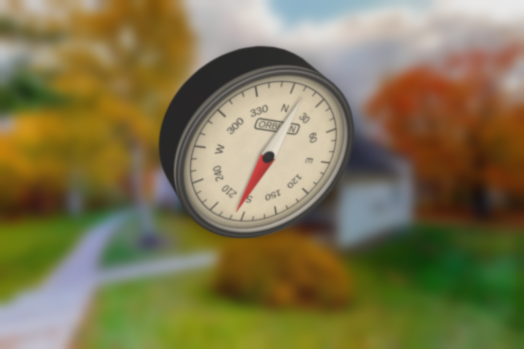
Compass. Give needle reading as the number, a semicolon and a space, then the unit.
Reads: 190; °
